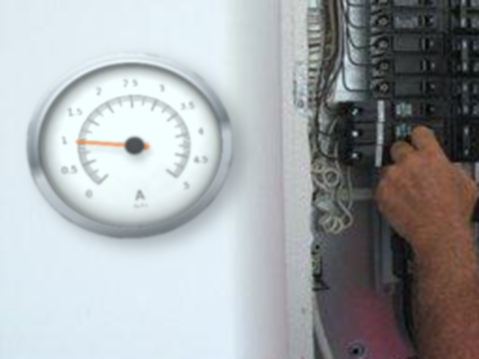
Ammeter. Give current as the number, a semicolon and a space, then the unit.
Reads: 1; A
